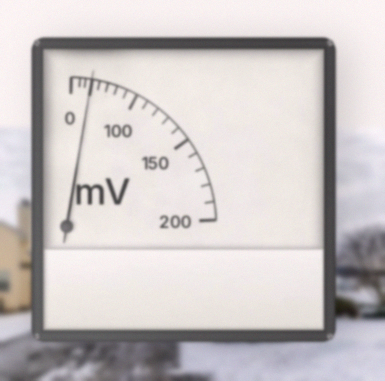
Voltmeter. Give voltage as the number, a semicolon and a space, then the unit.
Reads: 50; mV
